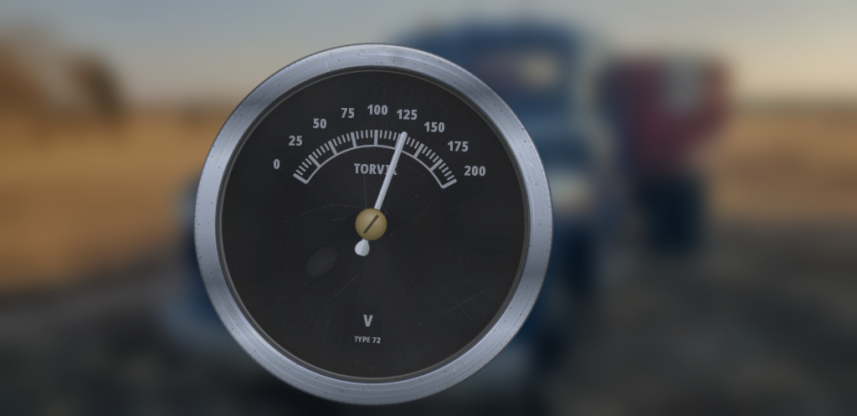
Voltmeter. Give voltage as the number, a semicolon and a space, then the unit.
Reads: 130; V
